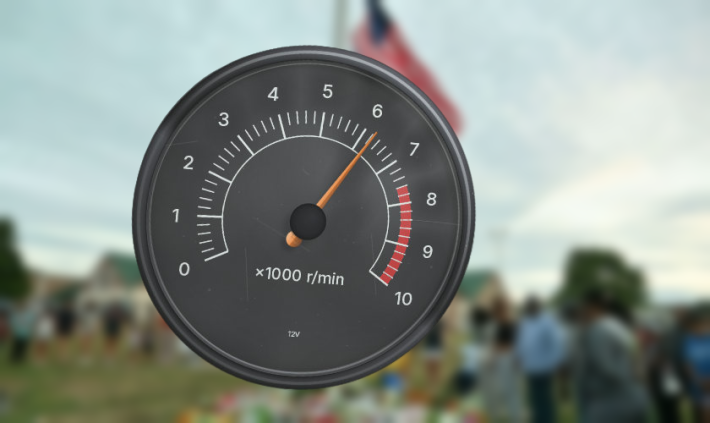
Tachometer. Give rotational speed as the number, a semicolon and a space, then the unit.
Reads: 6200; rpm
